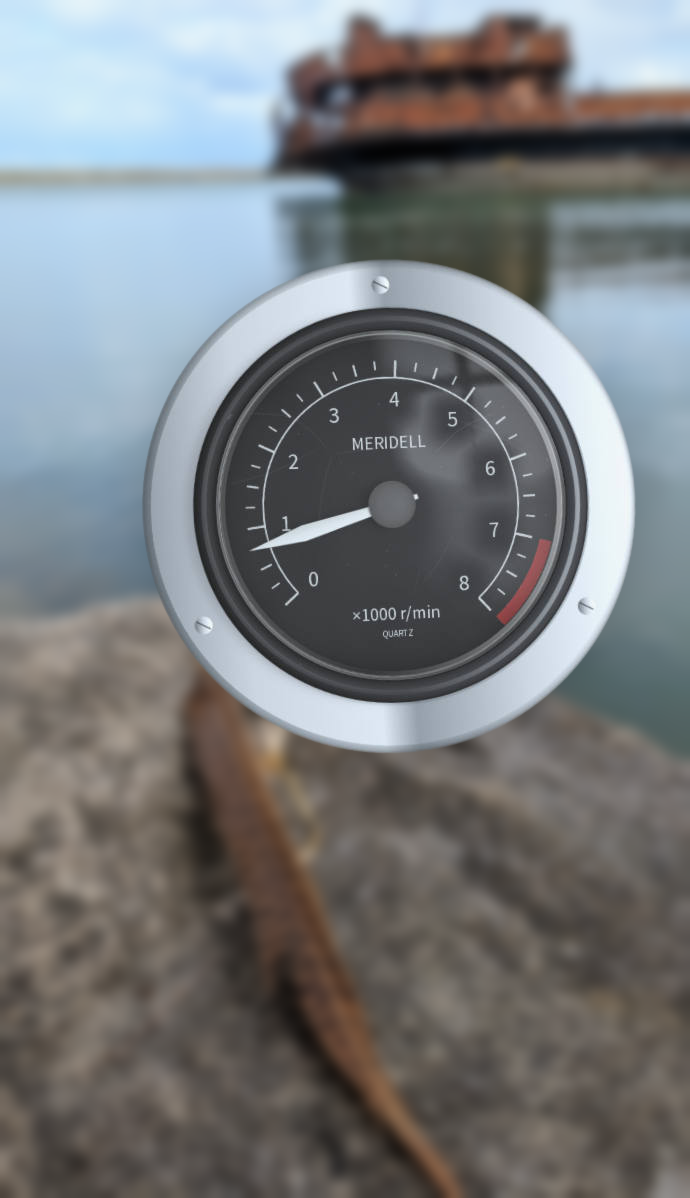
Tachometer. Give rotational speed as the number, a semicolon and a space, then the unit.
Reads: 750; rpm
